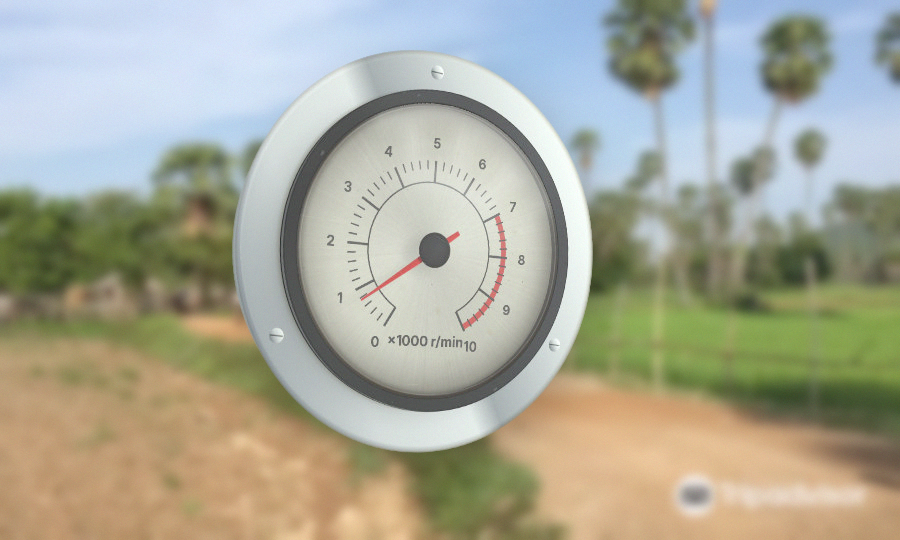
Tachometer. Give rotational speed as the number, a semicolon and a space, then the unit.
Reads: 800; rpm
